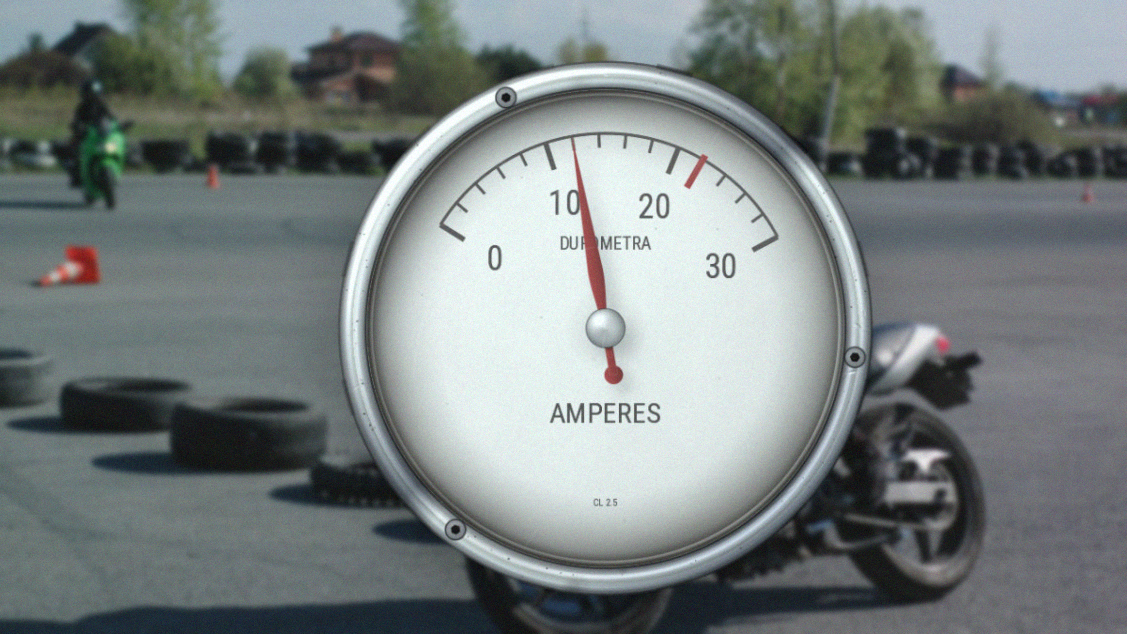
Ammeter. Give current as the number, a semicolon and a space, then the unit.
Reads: 12; A
